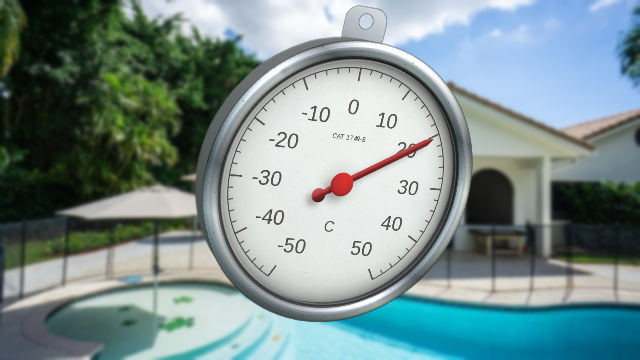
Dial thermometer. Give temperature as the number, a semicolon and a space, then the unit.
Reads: 20; °C
